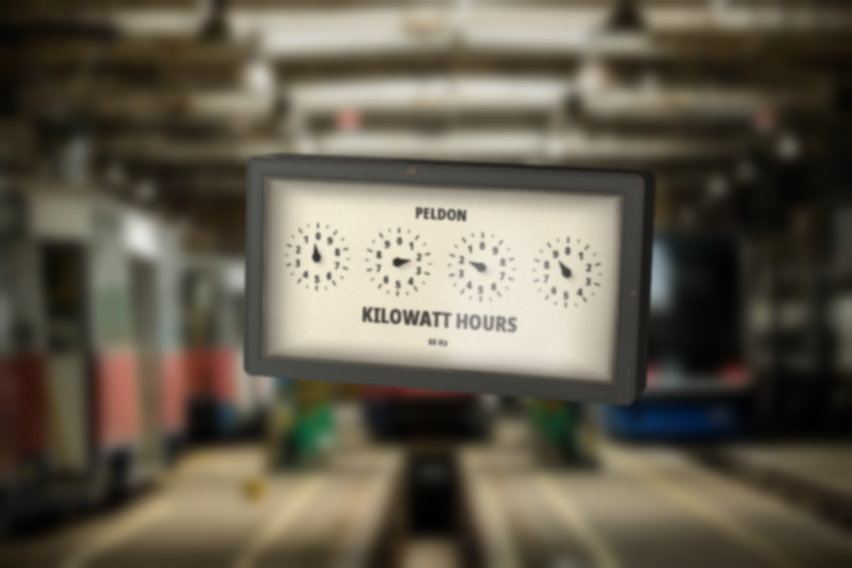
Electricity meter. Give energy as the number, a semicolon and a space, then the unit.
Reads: 219; kWh
